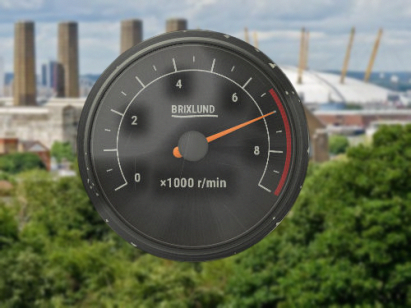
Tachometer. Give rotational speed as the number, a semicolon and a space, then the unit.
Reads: 7000; rpm
